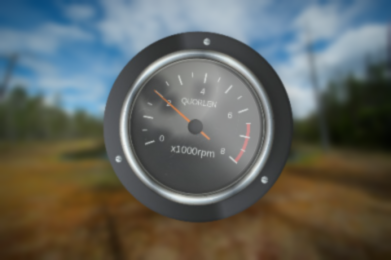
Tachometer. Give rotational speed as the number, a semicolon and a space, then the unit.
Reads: 2000; rpm
